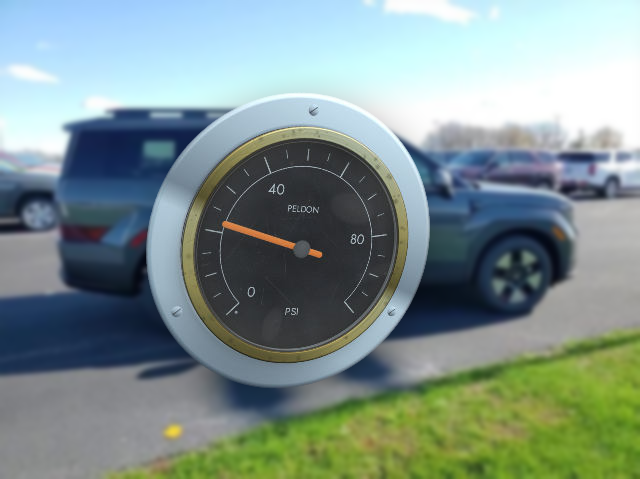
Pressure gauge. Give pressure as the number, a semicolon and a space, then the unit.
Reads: 22.5; psi
